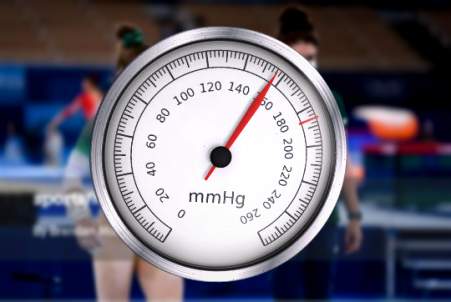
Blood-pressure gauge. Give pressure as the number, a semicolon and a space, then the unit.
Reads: 156; mmHg
